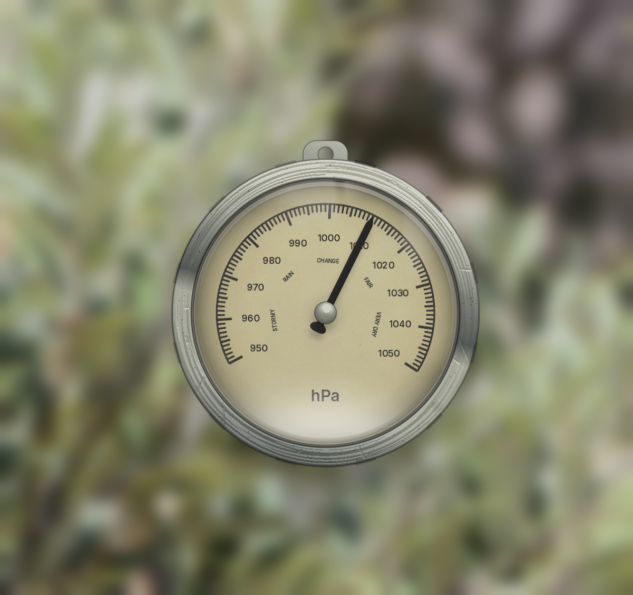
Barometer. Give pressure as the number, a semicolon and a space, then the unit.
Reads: 1010; hPa
